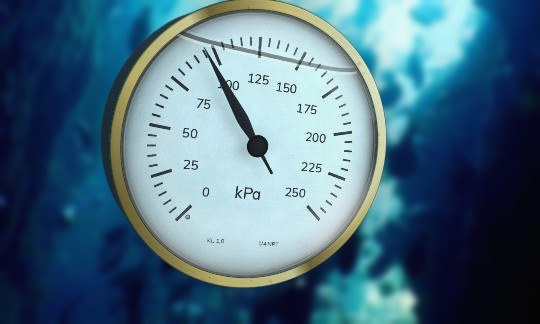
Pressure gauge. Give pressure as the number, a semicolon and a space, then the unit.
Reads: 95; kPa
